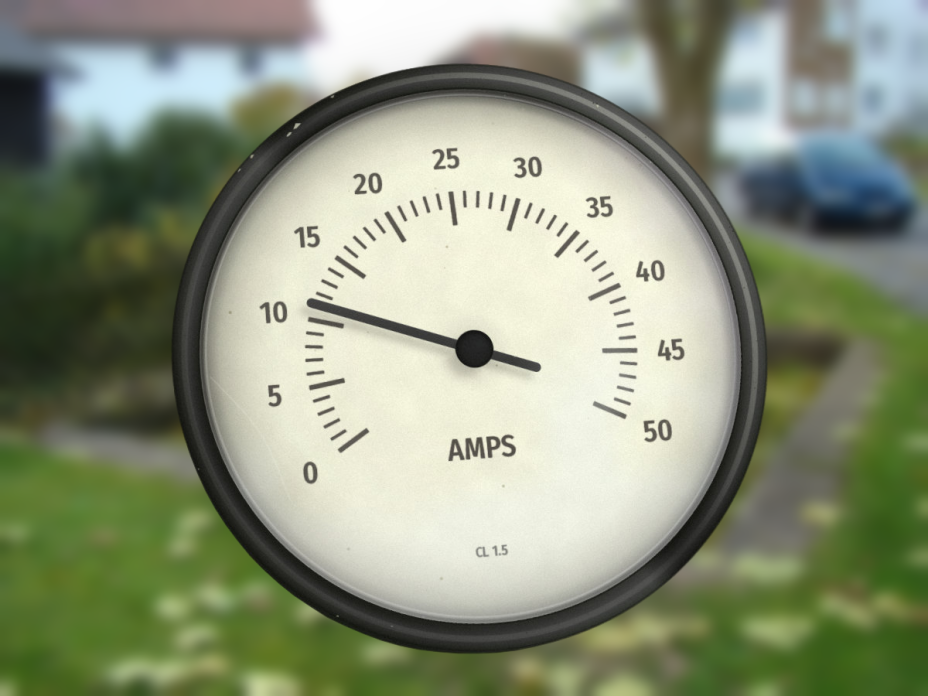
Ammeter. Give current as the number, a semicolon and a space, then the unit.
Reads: 11; A
